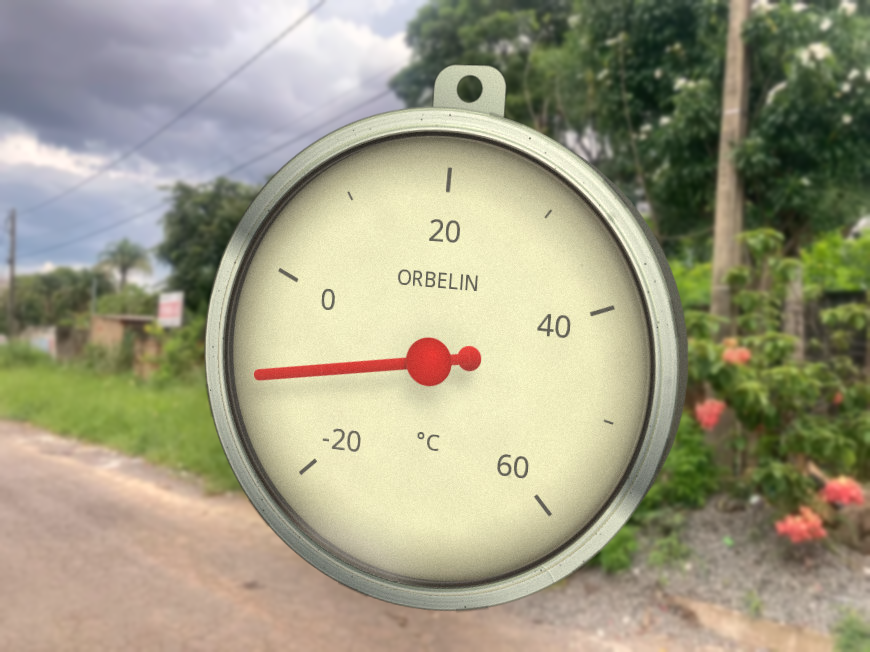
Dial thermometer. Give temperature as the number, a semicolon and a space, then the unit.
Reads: -10; °C
